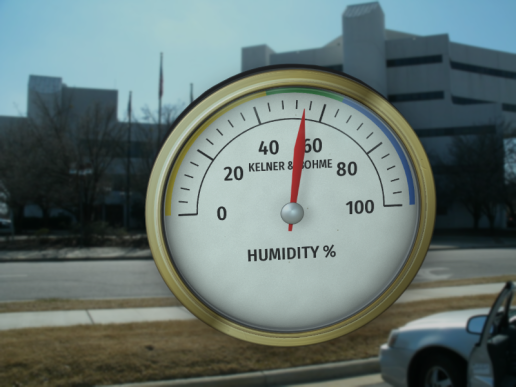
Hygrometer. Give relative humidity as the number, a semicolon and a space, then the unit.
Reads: 54; %
